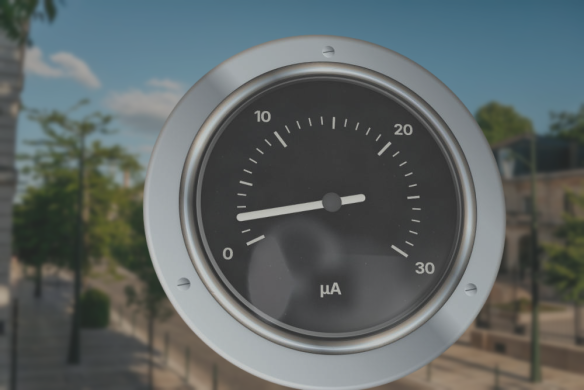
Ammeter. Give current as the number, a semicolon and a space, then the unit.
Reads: 2; µA
